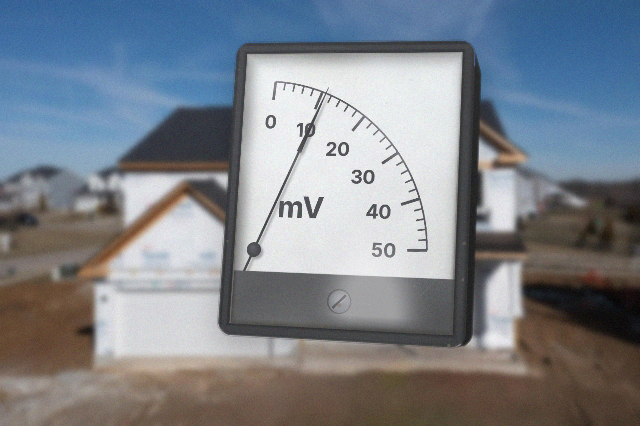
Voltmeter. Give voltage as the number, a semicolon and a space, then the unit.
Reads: 11; mV
